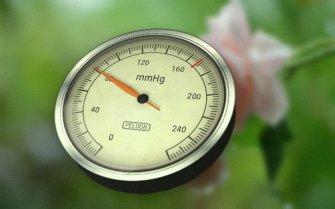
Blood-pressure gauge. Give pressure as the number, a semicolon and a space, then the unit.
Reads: 80; mmHg
